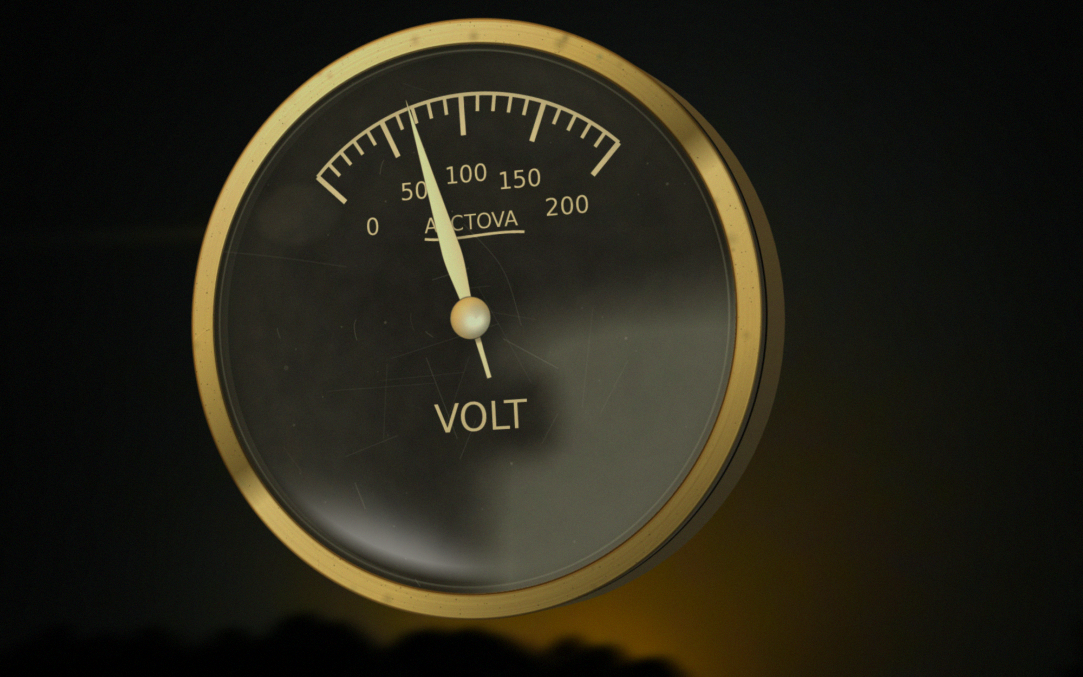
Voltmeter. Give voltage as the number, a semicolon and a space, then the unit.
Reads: 70; V
